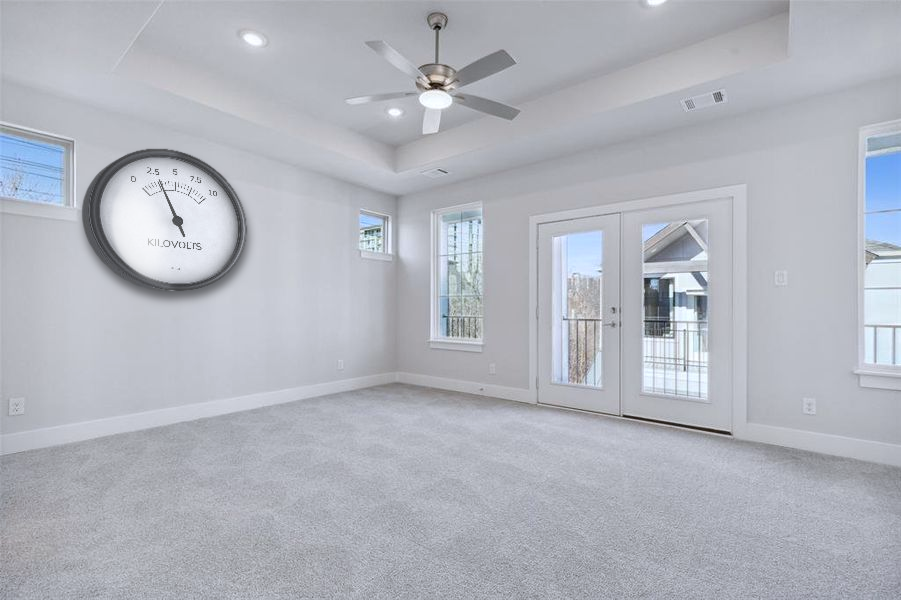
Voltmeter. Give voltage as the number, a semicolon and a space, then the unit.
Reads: 2.5; kV
